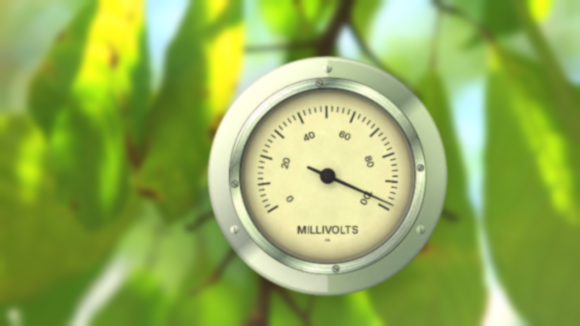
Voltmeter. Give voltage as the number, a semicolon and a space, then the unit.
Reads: 98; mV
